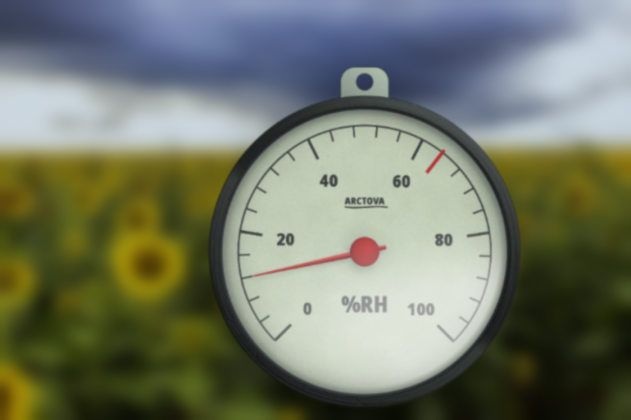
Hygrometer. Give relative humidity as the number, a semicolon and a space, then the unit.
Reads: 12; %
